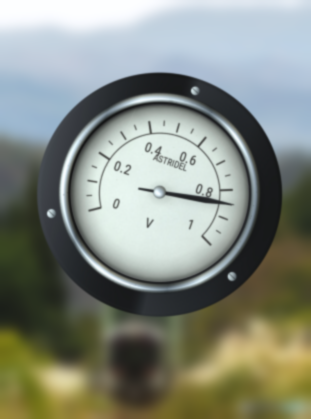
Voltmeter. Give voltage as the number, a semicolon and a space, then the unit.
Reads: 0.85; V
